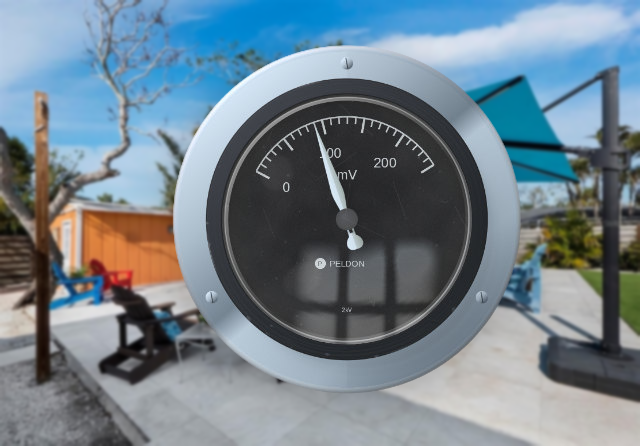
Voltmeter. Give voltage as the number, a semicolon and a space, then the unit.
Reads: 90; mV
